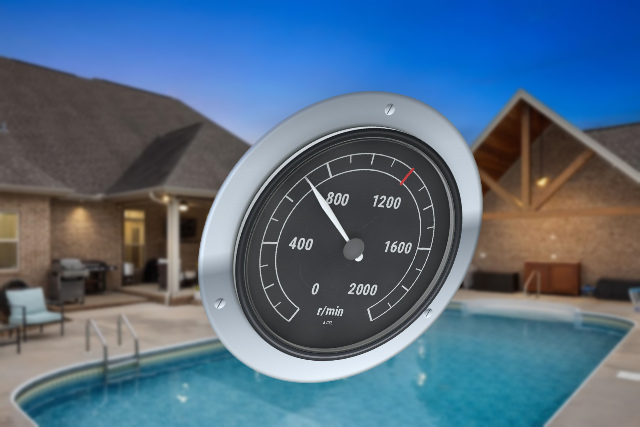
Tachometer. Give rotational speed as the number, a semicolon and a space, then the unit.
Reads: 700; rpm
